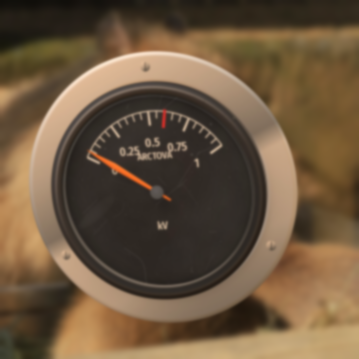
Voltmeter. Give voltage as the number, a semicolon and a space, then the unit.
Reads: 0.05; kV
